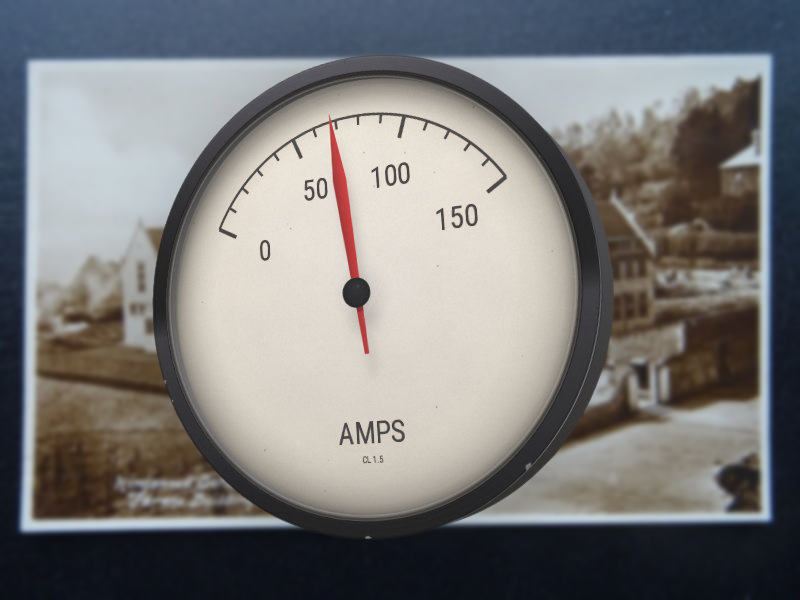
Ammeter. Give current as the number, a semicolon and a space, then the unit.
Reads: 70; A
